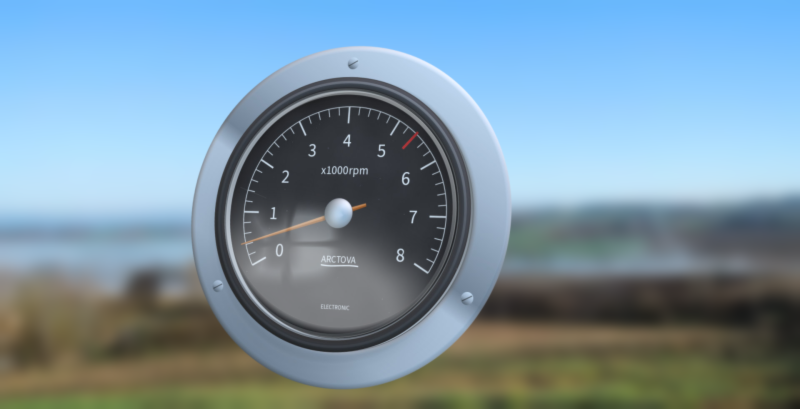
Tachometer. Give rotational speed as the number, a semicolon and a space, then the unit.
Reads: 400; rpm
